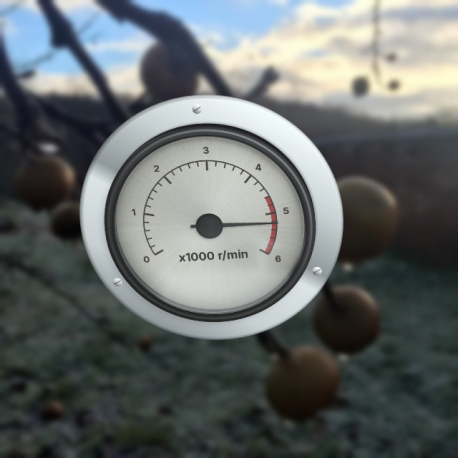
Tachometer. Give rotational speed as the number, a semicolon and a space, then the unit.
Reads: 5200; rpm
